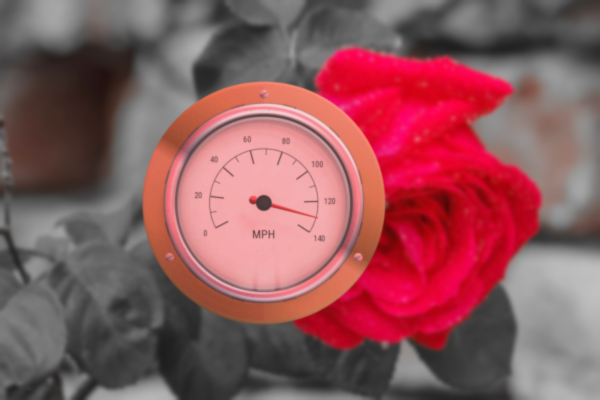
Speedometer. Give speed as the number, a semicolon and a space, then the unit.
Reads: 130; mph
